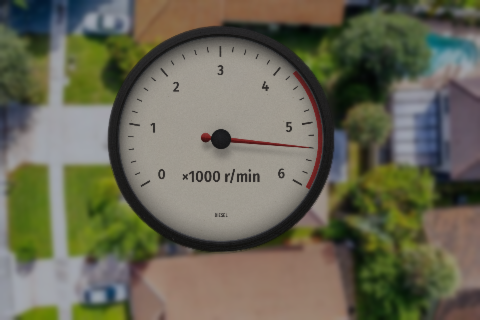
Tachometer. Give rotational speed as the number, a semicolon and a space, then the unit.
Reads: 5400; rpm
